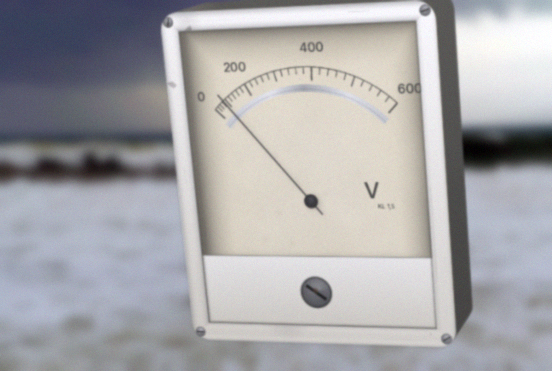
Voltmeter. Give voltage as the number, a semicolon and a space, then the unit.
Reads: 100; V
